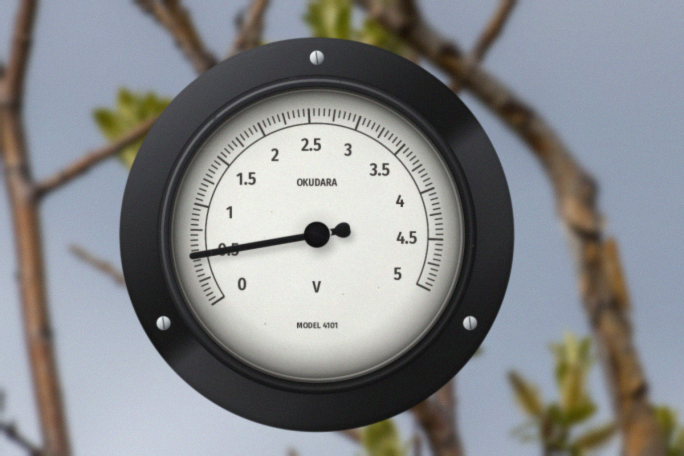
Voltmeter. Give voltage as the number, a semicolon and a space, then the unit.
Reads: 0.5; V
